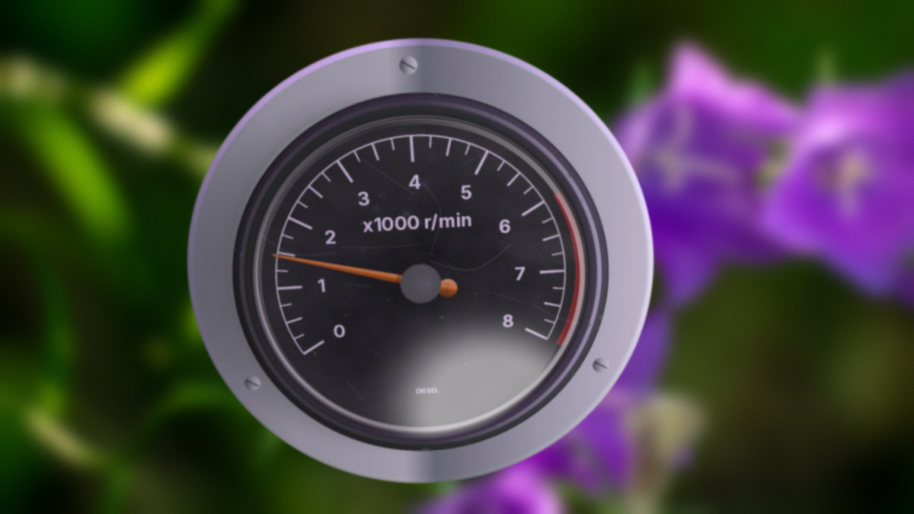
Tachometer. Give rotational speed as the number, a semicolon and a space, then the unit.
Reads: 1500; rpm
